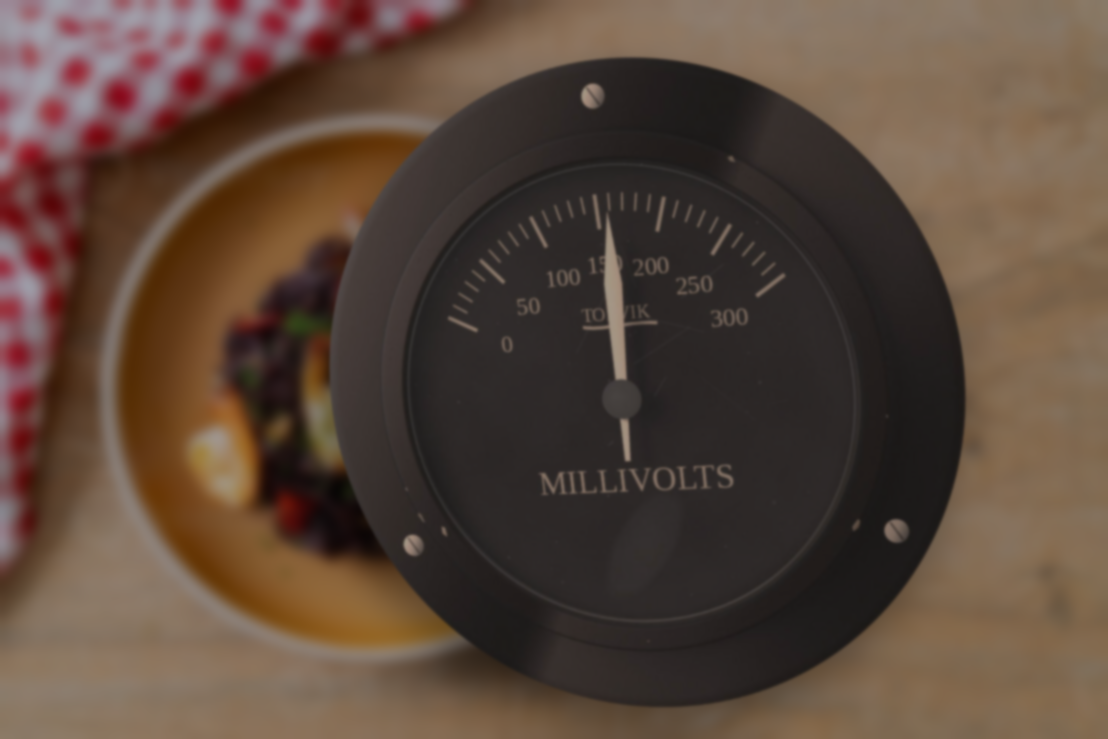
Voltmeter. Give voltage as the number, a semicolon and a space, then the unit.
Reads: 160; mV
